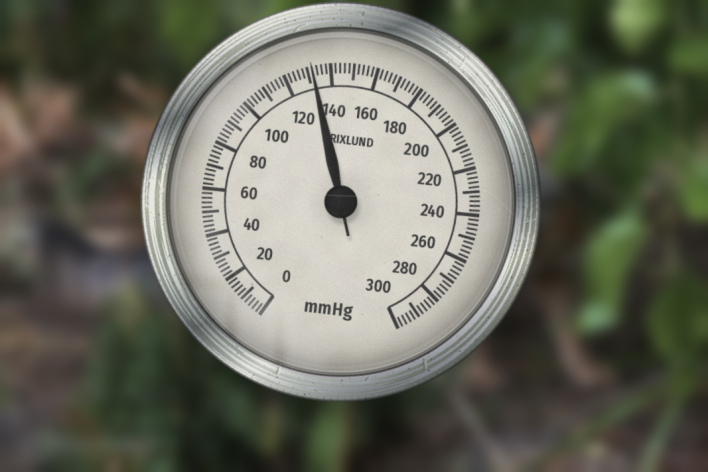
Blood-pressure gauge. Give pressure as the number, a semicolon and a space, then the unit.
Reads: 132; mmHg
